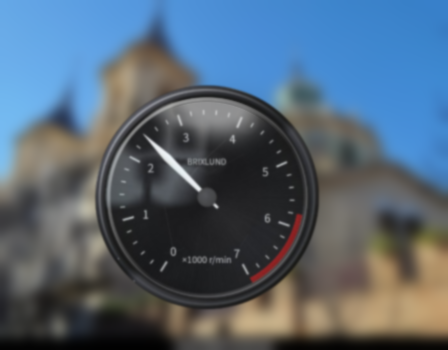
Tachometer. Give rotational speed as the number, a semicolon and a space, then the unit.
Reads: 2400; rpm
